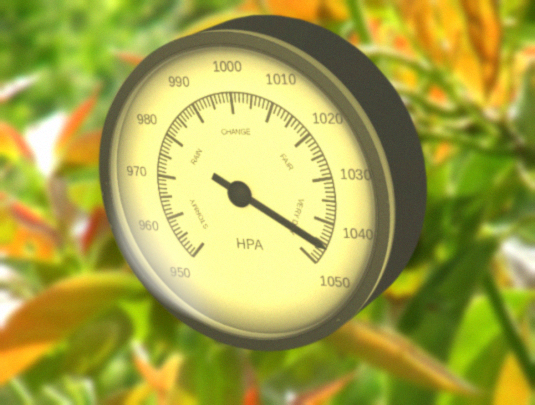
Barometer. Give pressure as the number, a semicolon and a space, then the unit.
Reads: 1045; hPa
